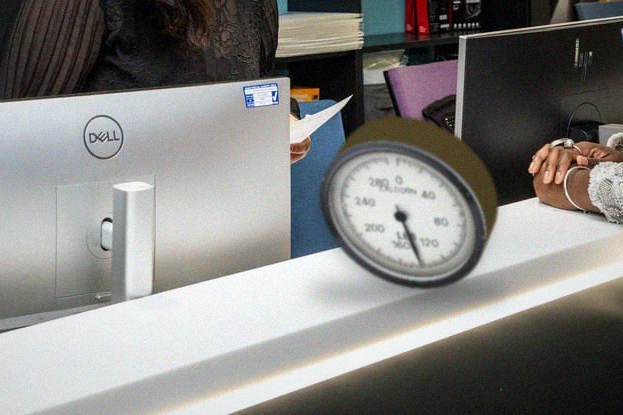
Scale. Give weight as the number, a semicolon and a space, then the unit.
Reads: 140; lb
